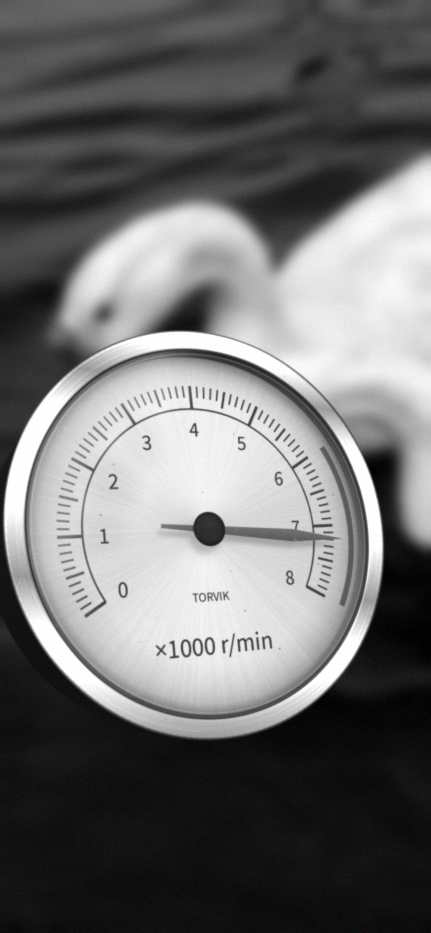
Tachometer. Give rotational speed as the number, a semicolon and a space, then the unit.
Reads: 7200; rpm
